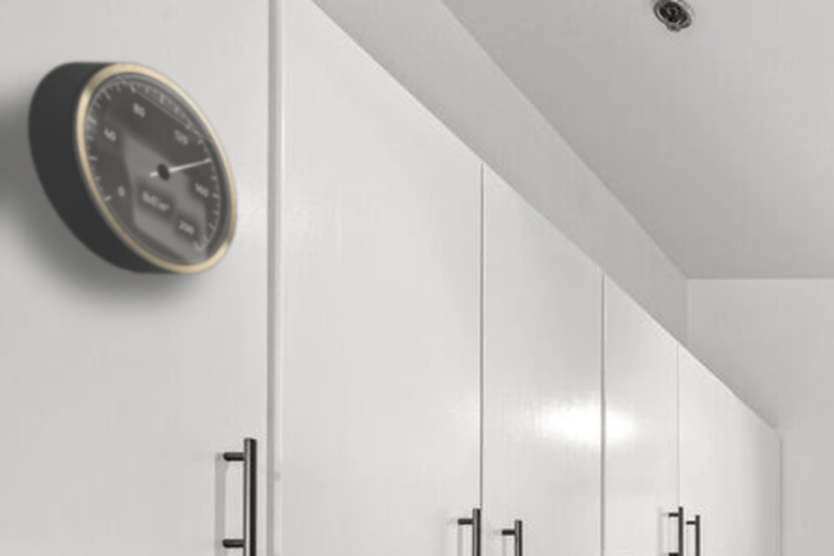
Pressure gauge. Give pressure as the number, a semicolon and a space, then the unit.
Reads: 140; psi
